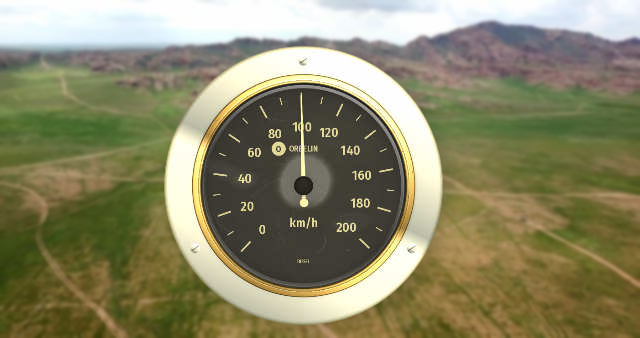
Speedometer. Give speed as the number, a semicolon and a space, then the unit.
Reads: 100; km/h
